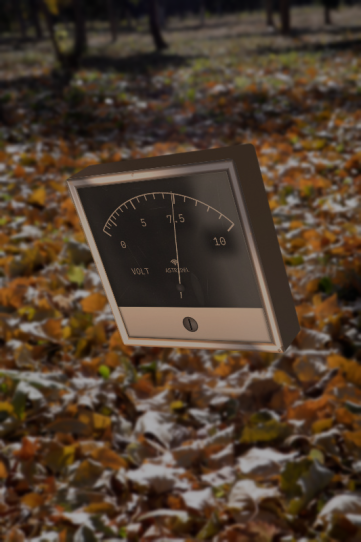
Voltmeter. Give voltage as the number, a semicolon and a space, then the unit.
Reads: 7.5; V
